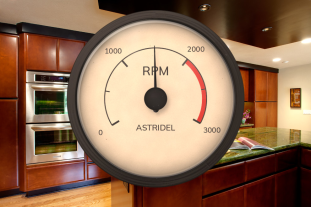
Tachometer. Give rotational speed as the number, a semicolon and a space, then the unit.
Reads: 1500; rpm
